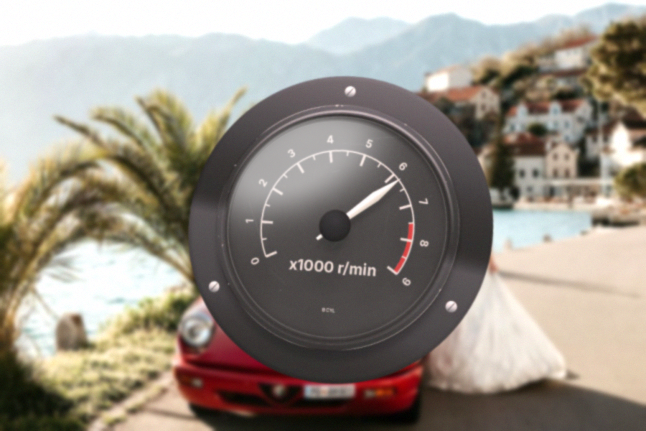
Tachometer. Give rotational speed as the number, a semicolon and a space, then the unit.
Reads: 6250; rpm
